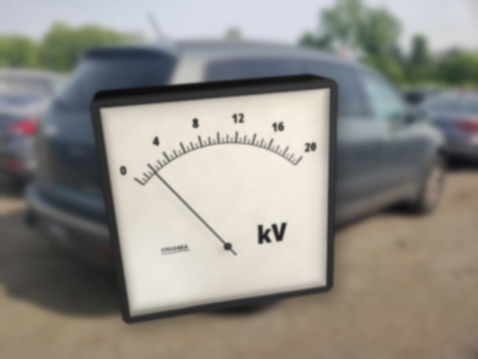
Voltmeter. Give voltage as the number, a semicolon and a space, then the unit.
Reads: 2; kV
